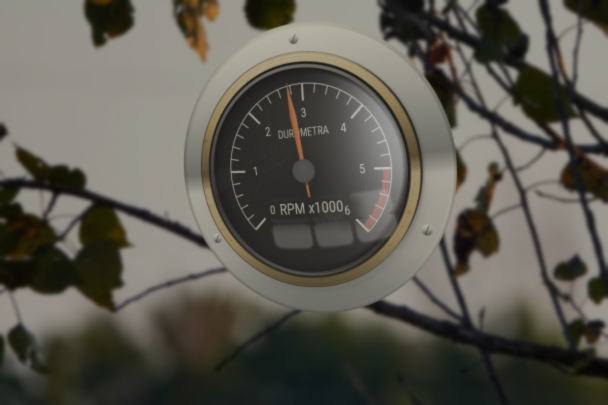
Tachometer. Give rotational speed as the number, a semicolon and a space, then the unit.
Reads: 2800; rpm
